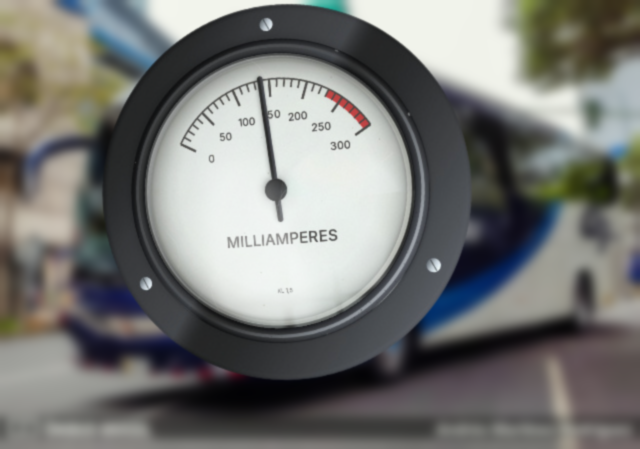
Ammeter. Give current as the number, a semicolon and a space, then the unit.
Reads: 140; mA
